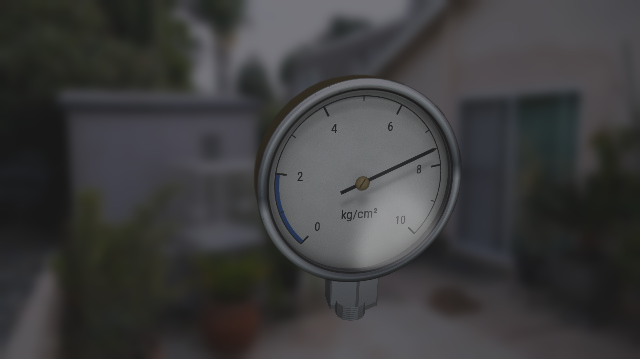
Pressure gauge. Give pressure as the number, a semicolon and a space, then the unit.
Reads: 7.5; kg/cm²
